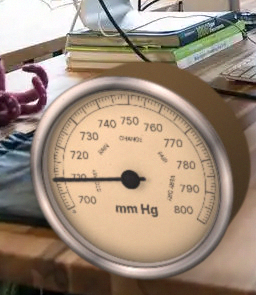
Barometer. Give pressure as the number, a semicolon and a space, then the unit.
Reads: 710; mmHg
